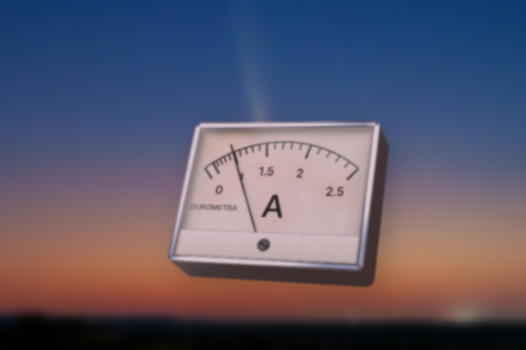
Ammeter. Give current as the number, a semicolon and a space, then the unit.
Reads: 1; A
